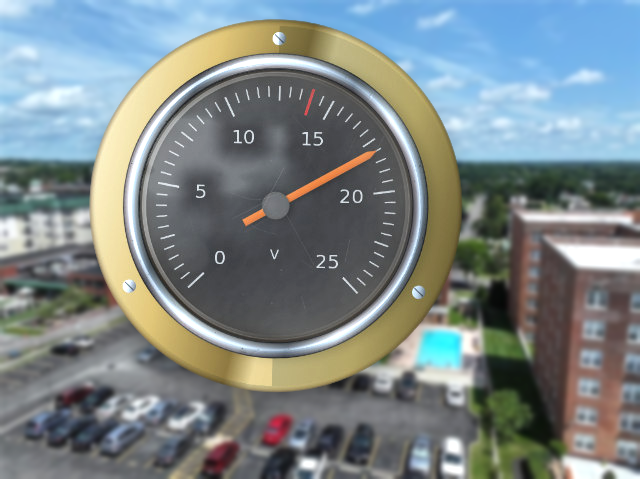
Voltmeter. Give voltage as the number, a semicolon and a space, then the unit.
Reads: 18; V
